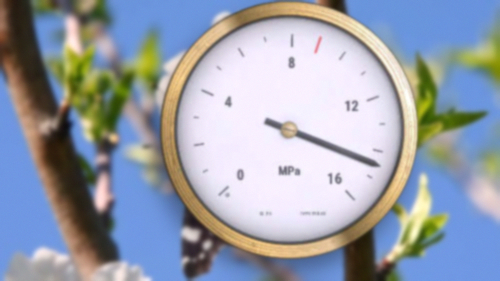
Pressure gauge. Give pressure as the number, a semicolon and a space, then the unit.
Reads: 14.5; MPa
